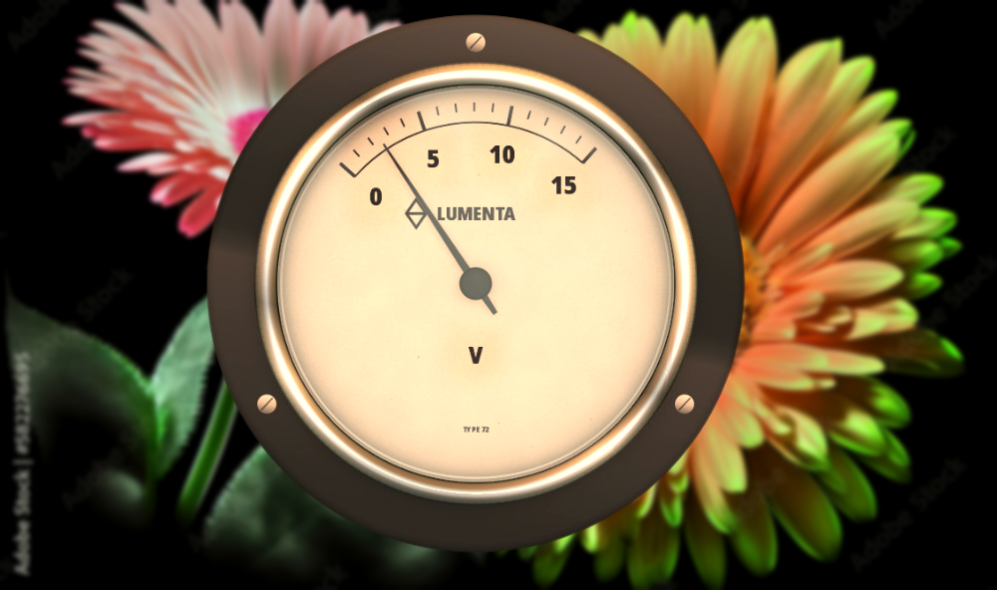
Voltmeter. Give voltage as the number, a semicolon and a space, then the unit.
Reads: 2.5; V
